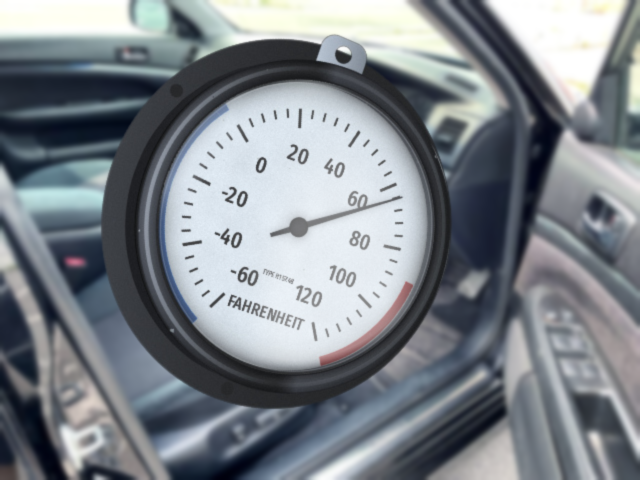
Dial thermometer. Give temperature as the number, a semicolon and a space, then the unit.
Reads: 64; °F
